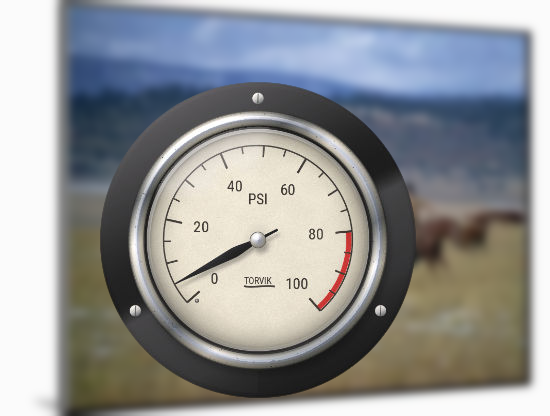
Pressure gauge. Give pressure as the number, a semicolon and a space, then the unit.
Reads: 5; psi
